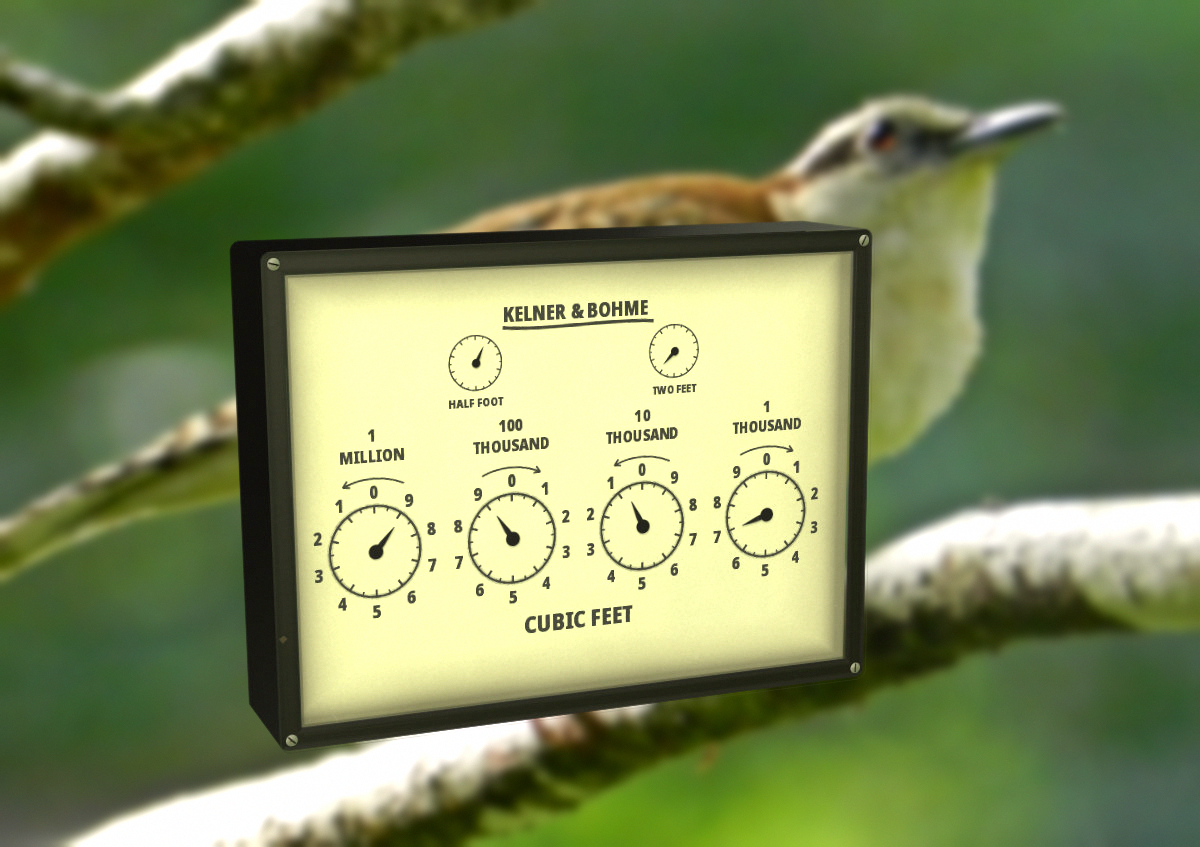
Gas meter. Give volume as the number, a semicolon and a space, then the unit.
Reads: 890700; ft³
